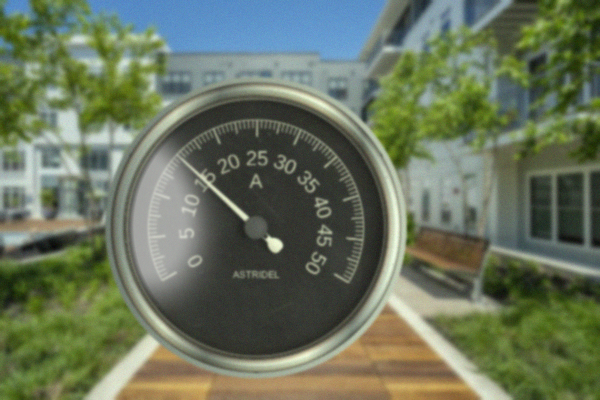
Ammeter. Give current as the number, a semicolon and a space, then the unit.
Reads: 15; A
